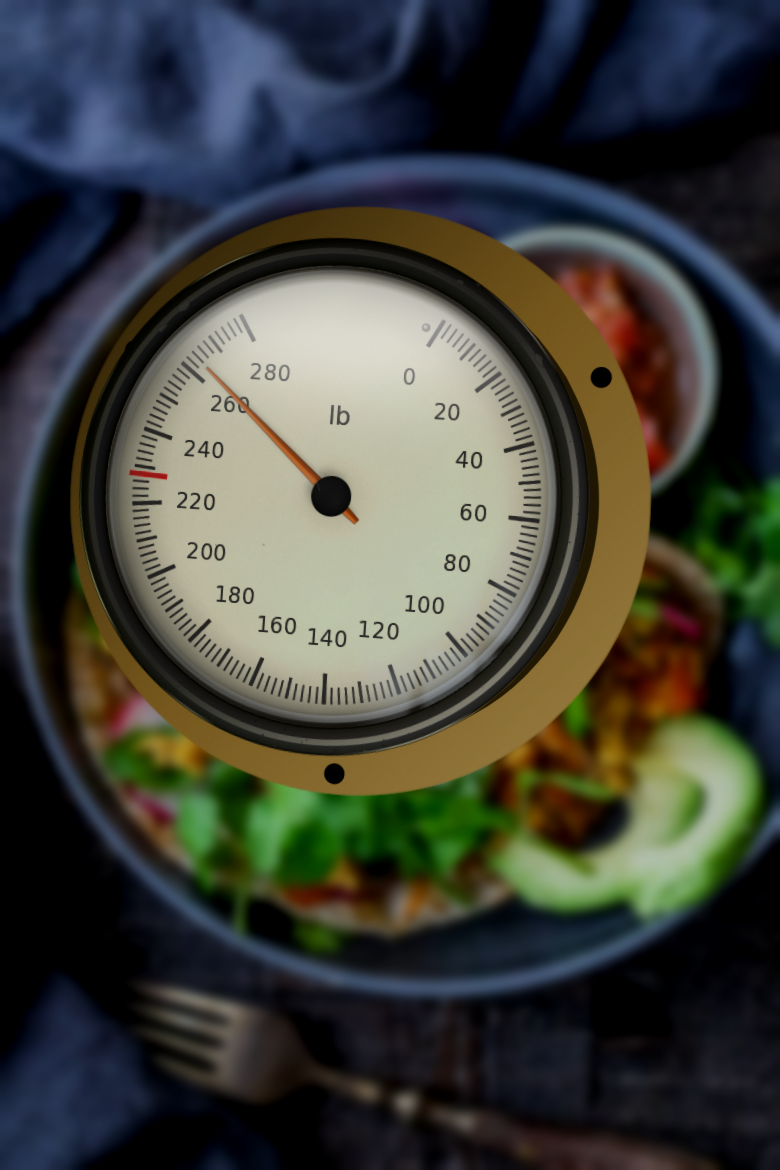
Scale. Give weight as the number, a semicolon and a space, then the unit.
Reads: 264; lb
